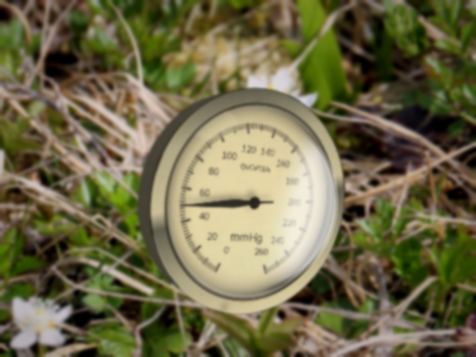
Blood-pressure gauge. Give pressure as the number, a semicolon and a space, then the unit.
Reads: 50; mmHg
